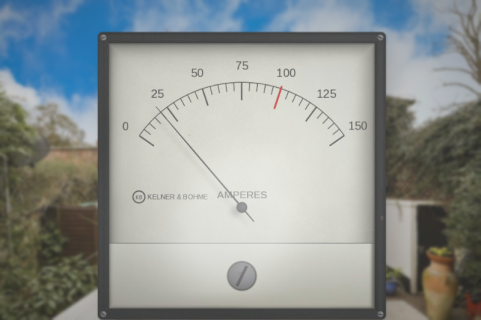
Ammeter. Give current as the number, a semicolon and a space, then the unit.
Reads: 20; A
